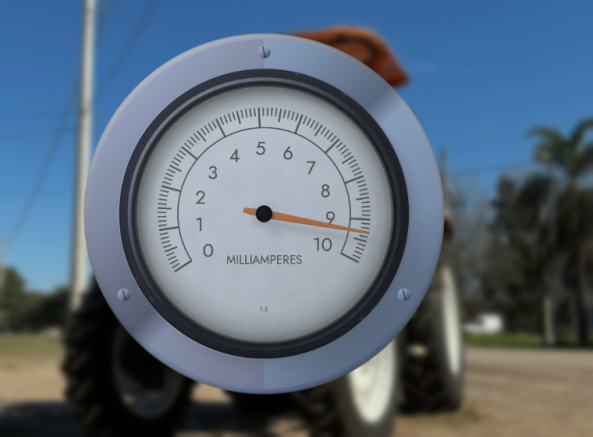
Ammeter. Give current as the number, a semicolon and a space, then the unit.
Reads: 9.3; mA
